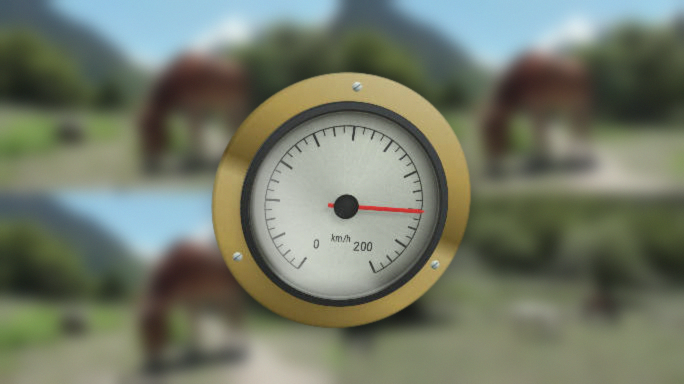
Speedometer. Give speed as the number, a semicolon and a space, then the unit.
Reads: 160; km/h
